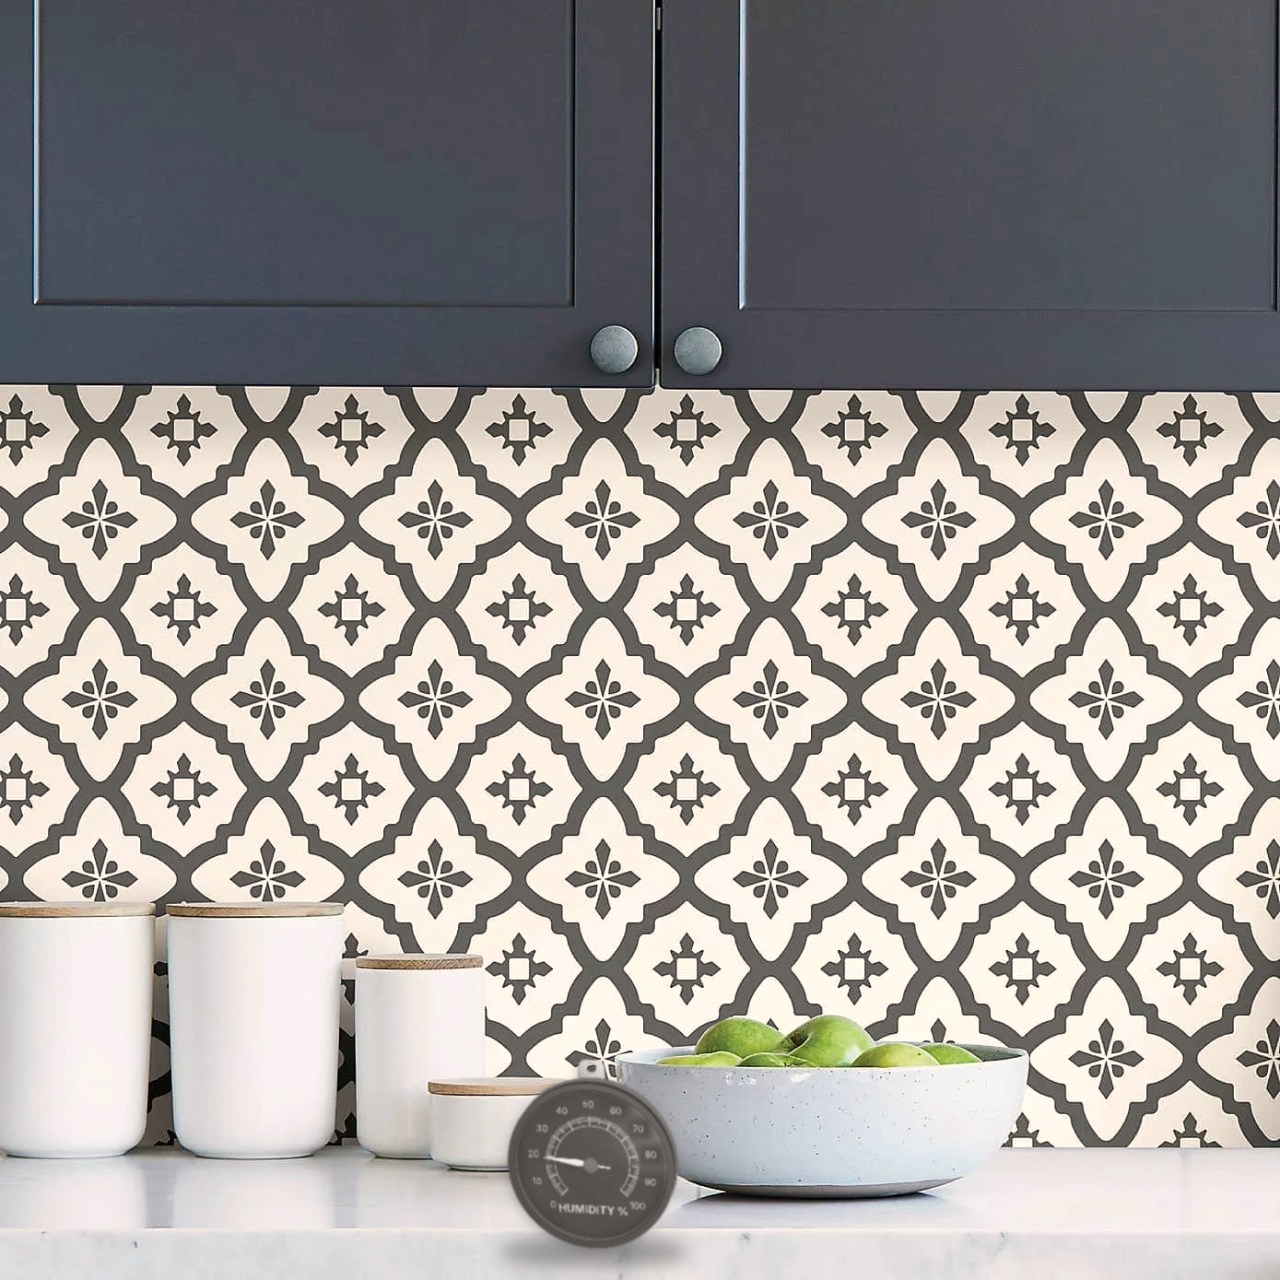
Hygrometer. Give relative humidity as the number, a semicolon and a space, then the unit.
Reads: 20; %
